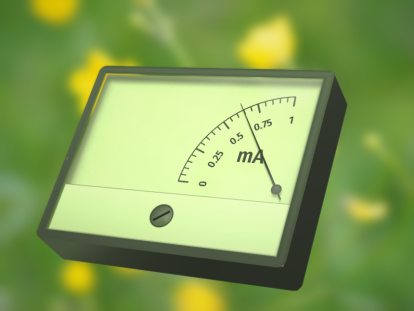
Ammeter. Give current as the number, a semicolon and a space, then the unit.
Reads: 0.65; mA
